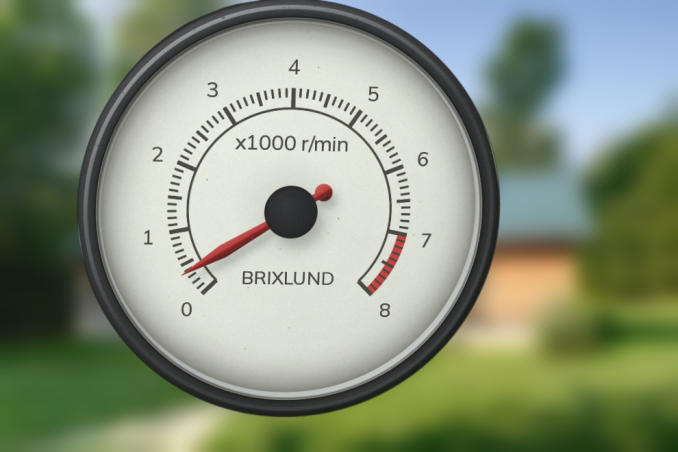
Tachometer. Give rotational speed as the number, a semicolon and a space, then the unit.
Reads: 400; rpm
